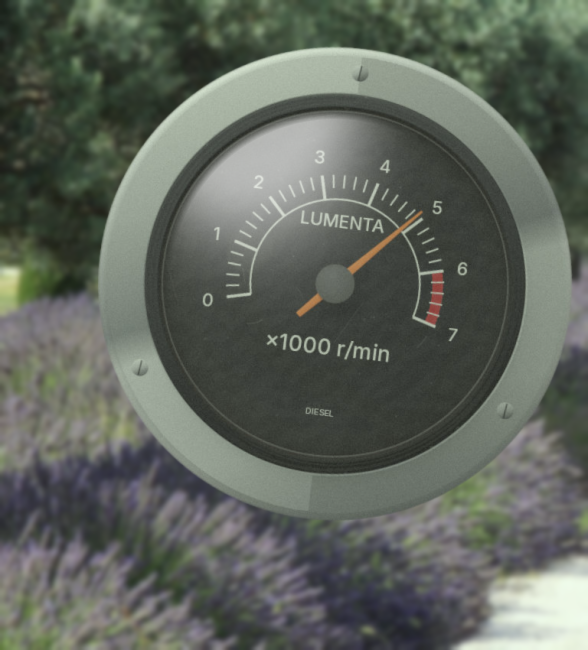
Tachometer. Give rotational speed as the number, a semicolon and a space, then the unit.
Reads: 4900; rpm
